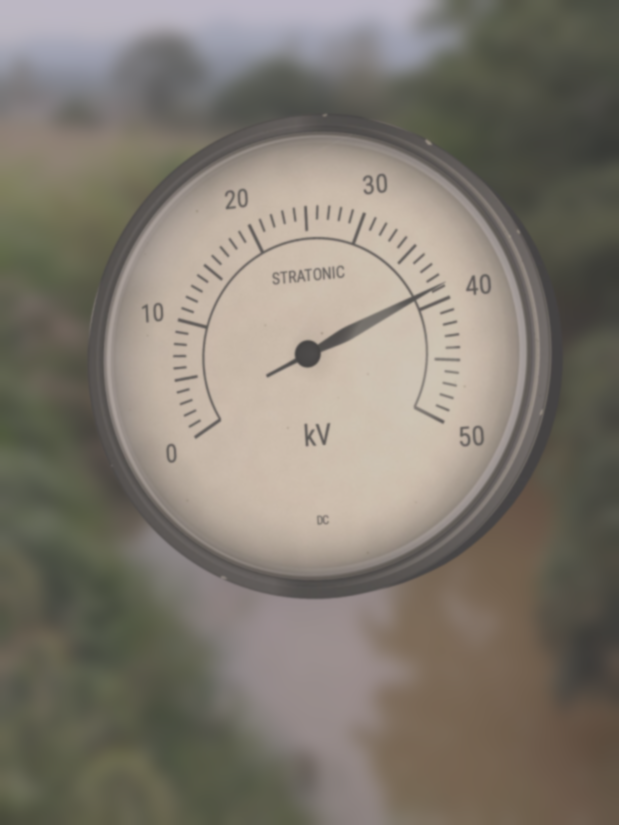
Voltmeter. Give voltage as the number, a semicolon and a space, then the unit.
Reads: 39; kV
